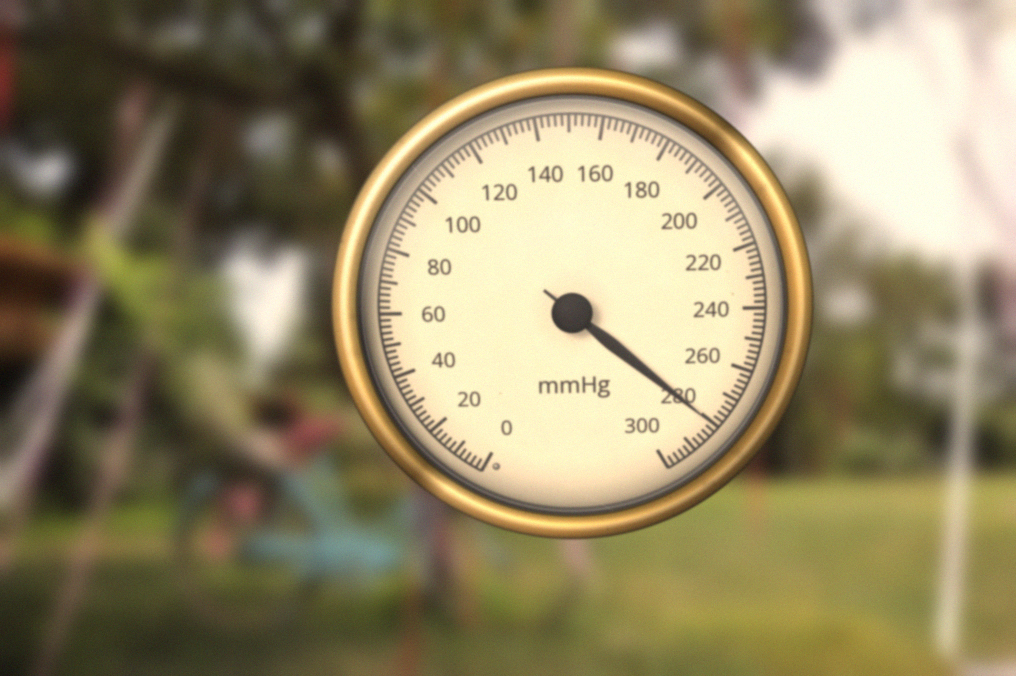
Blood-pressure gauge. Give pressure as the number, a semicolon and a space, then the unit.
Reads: 280; mmHg
